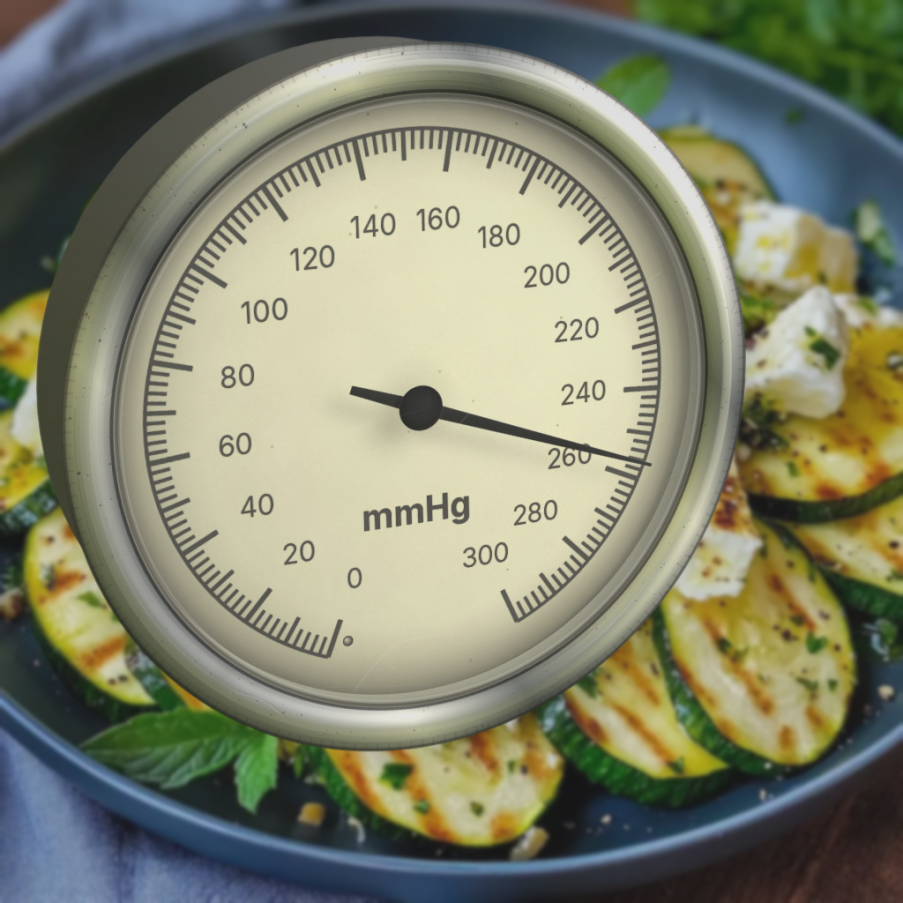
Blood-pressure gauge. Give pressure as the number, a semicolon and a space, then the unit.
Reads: 256; mmHg
